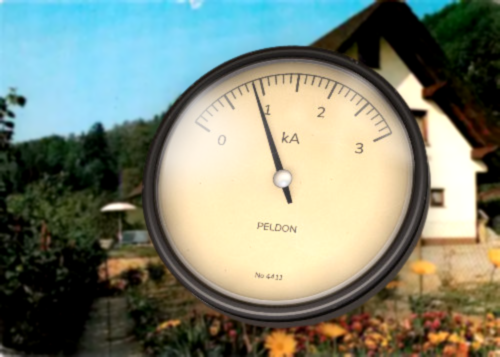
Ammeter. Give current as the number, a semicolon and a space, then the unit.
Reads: 0.9; kA
